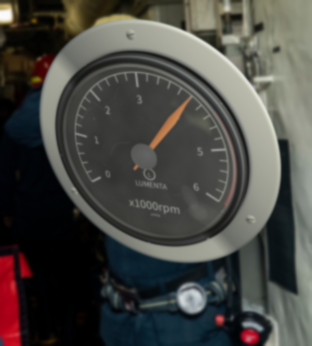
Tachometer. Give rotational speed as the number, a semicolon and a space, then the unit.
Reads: 4000; rpm
